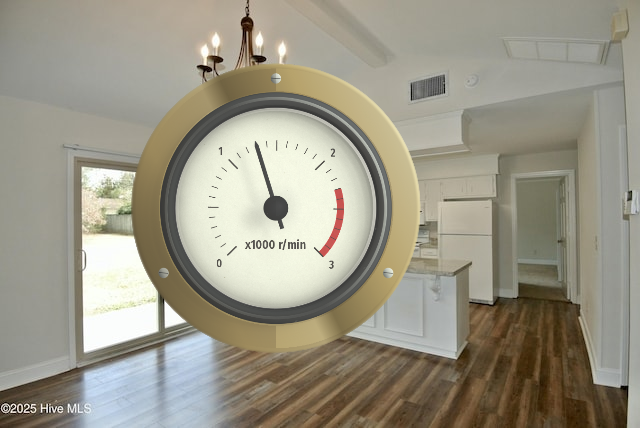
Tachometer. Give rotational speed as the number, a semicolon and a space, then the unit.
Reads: 1300; rpm
